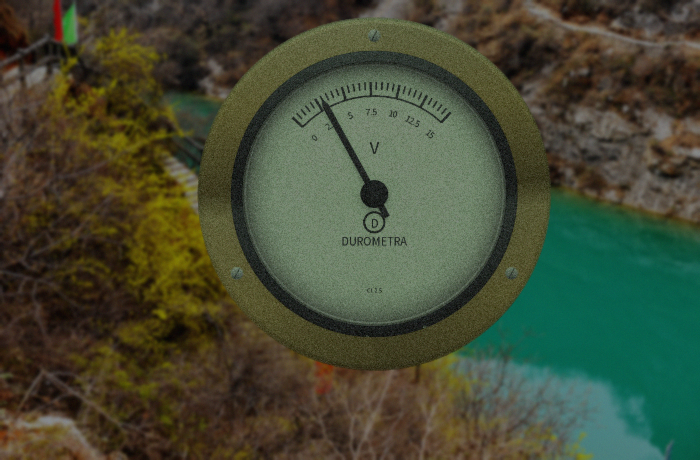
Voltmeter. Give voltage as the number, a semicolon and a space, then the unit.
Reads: 3; V
